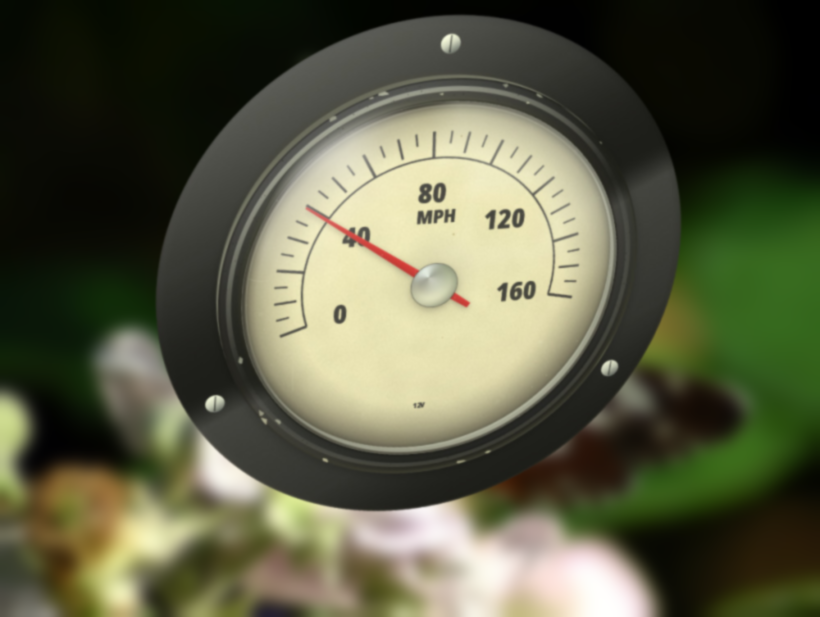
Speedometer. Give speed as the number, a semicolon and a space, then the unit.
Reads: 40; mph
